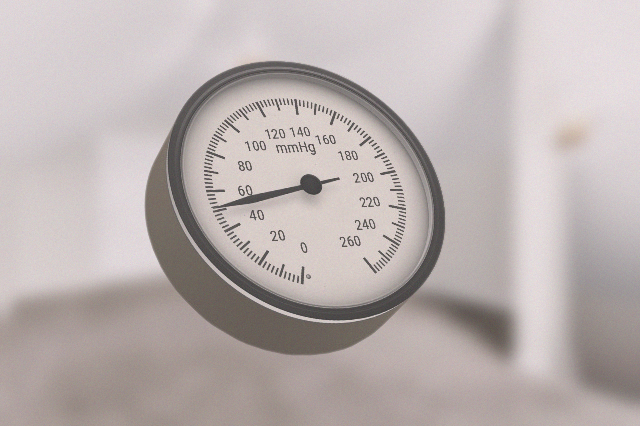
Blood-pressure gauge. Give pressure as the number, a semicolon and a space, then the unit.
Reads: 50; mmHg
